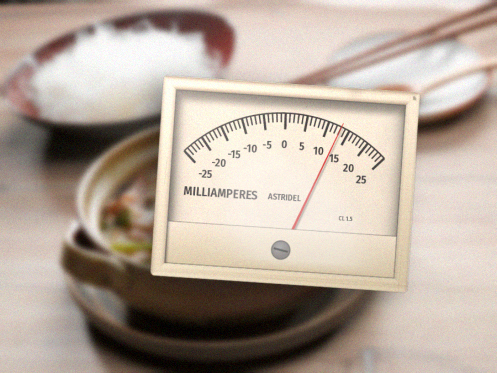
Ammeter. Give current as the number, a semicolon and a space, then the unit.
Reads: 13; mA
